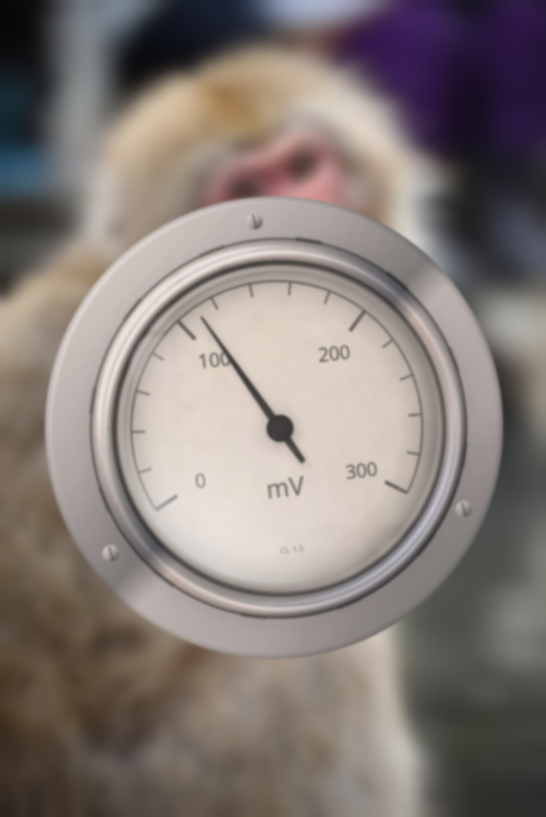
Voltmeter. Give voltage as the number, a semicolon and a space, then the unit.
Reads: 110; mV
